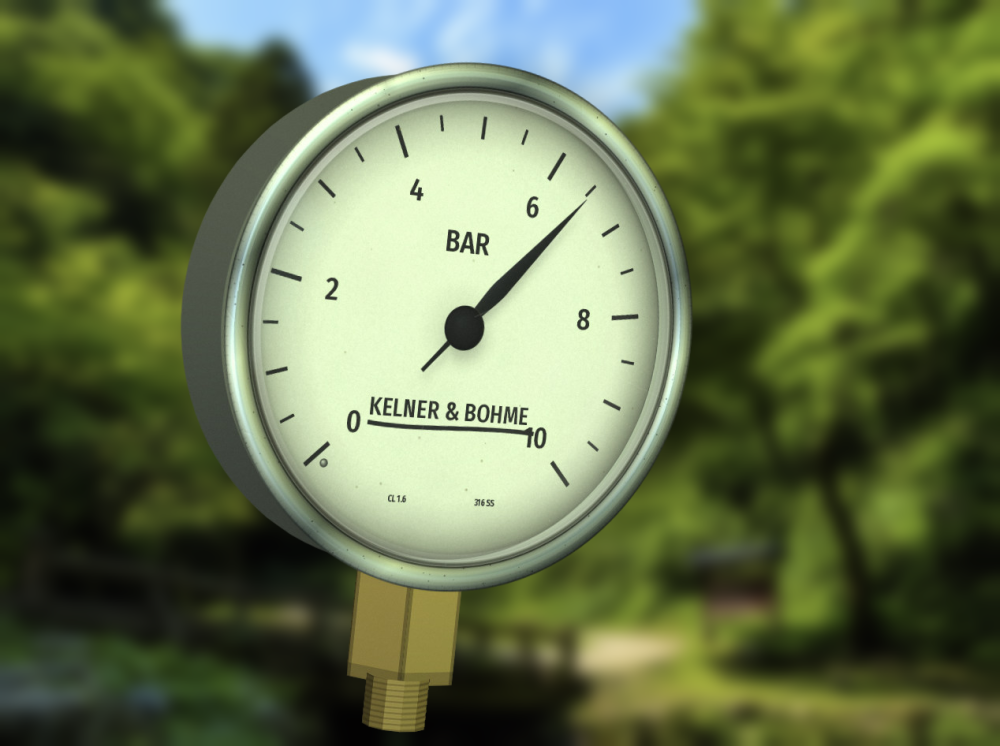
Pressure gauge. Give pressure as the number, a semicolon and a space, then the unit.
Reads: 6.5; bar
